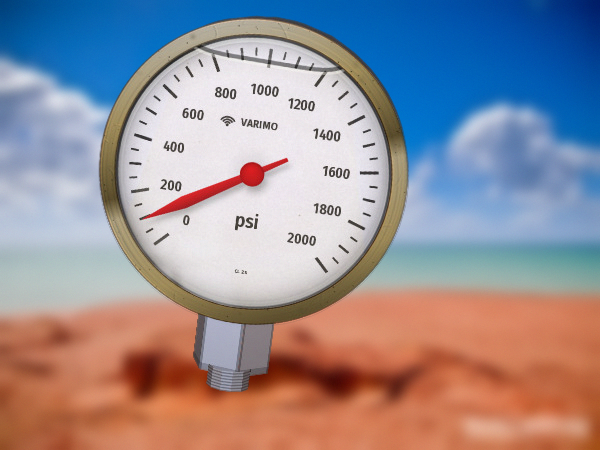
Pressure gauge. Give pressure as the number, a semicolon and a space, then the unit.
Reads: 100; psi
